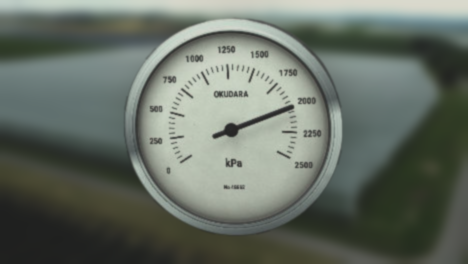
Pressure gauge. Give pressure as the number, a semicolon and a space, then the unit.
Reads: 2000; kPa
